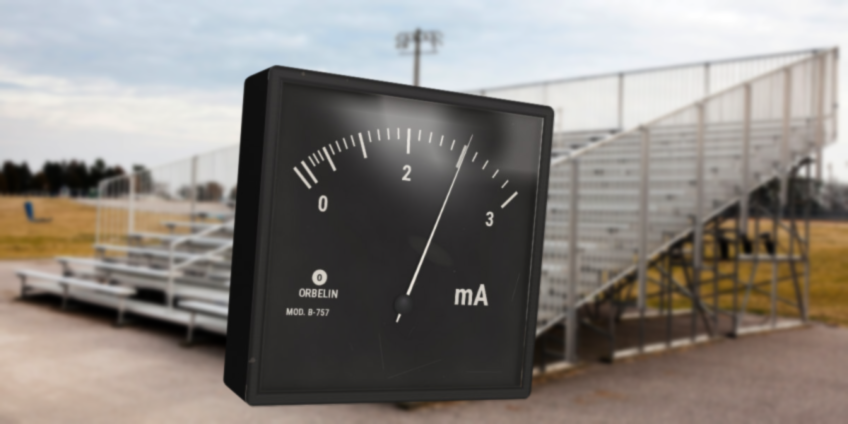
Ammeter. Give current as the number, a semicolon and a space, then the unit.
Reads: 2.5; mA
